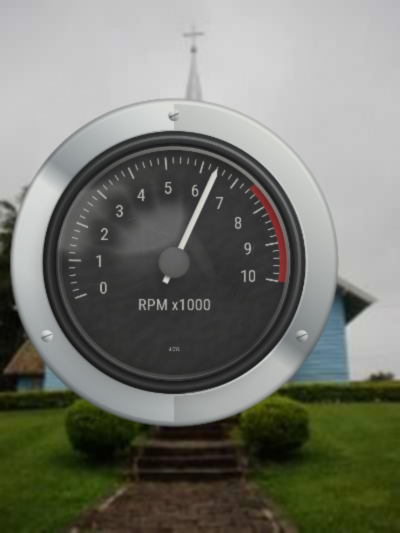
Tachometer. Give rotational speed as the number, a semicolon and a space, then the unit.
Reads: 6400; rpm
